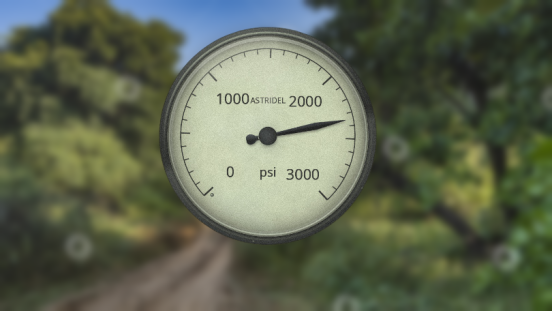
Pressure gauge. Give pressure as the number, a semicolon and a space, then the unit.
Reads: 2350; psi
